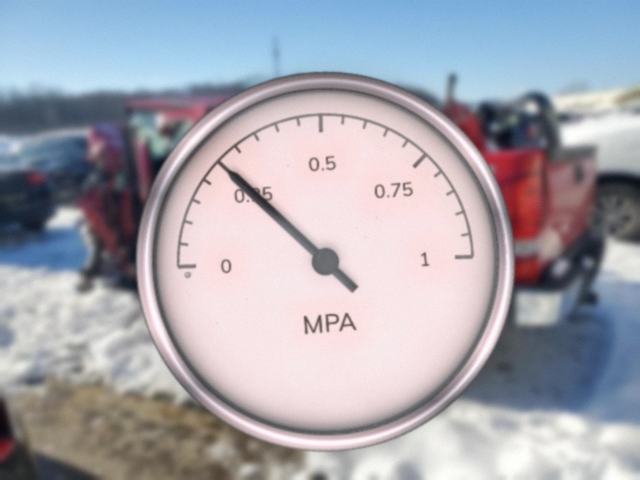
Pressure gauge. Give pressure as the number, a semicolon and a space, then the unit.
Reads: 0.25; MPa
